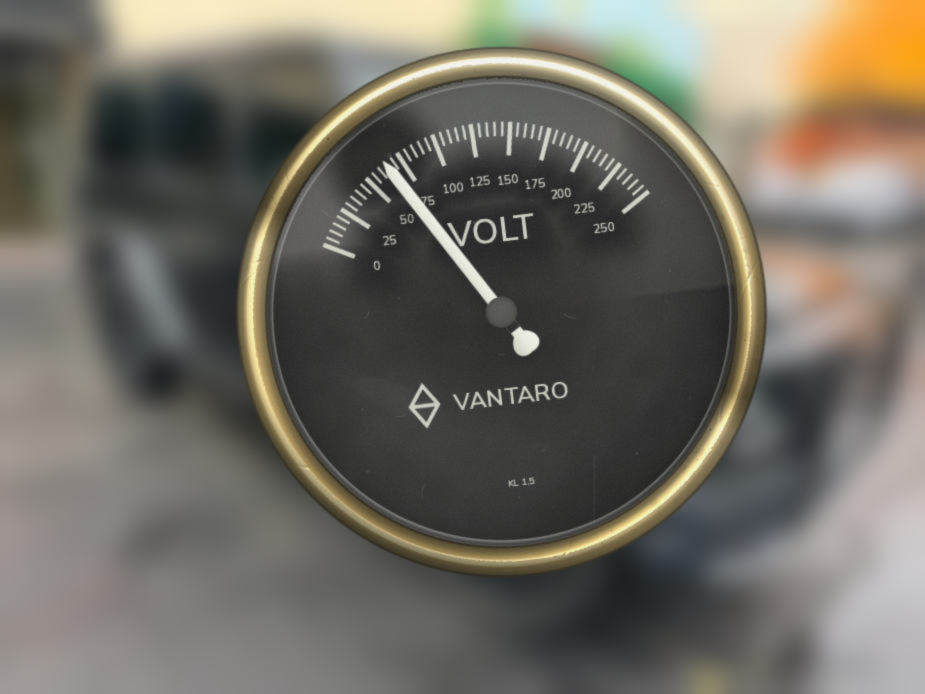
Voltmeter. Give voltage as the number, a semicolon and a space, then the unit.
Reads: 65; V
